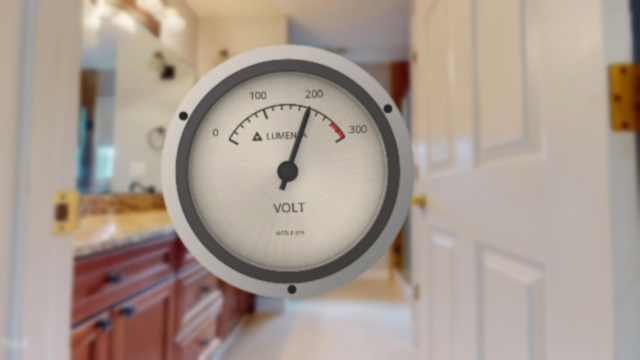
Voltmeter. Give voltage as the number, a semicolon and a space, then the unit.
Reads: 200; V
